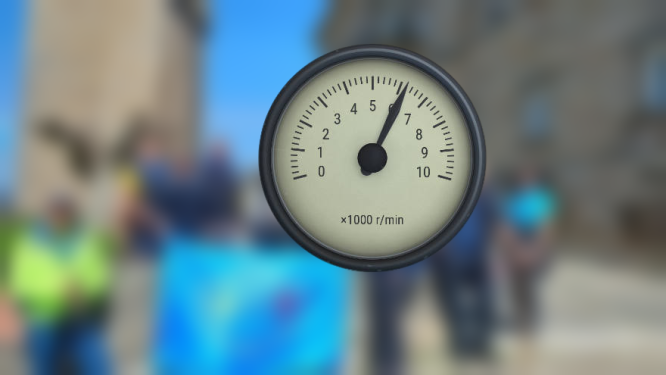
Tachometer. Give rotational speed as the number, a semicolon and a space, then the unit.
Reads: 6200; rpm
